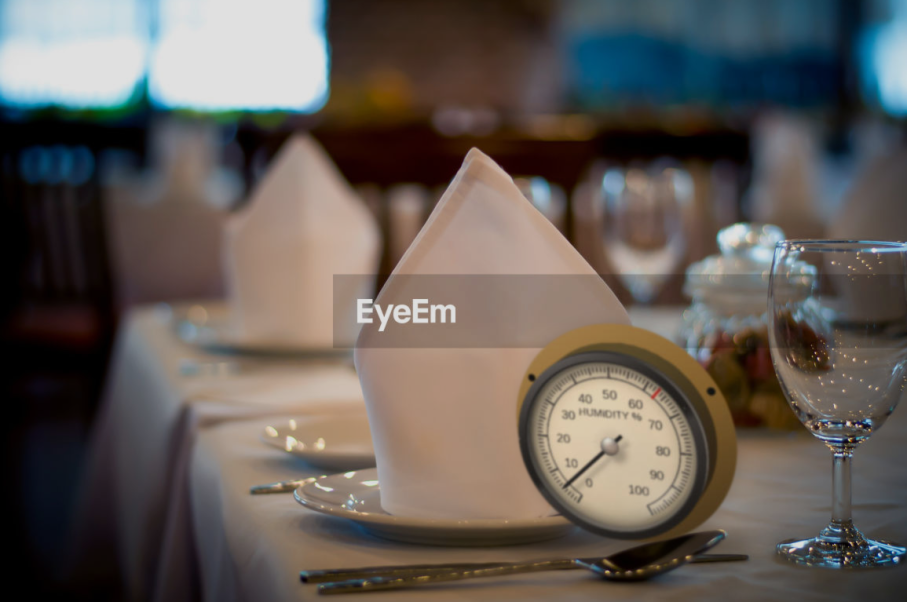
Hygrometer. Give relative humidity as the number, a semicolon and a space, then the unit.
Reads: 5; %
